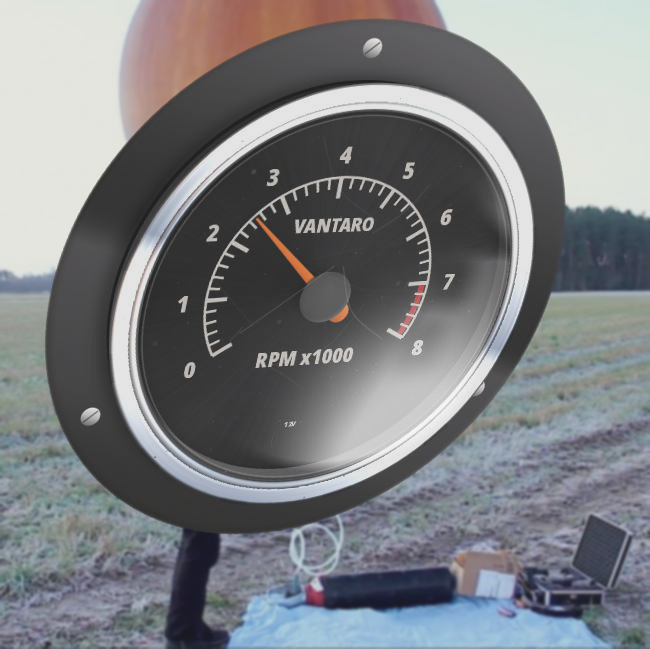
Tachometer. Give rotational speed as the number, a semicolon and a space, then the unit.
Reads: 2500; rpm
